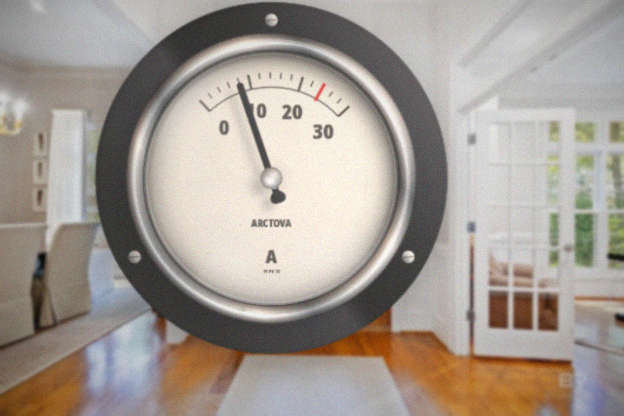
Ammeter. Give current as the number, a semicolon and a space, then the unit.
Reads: 8; A
